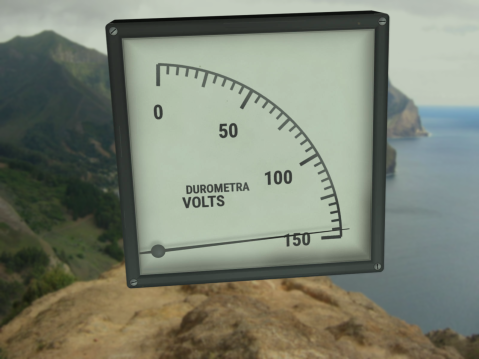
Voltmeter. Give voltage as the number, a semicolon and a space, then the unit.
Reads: 145; V
